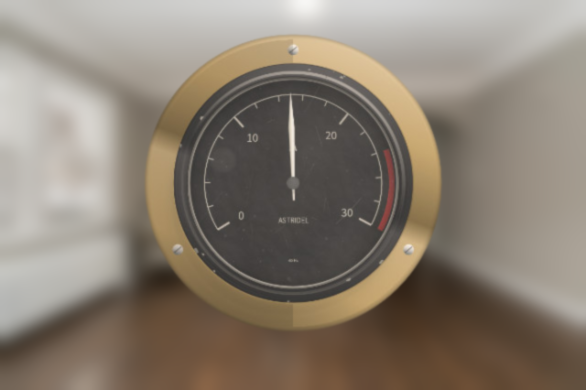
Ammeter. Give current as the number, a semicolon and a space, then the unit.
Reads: 15; A
